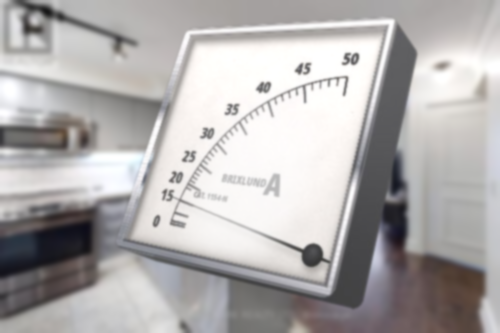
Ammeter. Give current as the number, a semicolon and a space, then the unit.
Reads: 15; A
